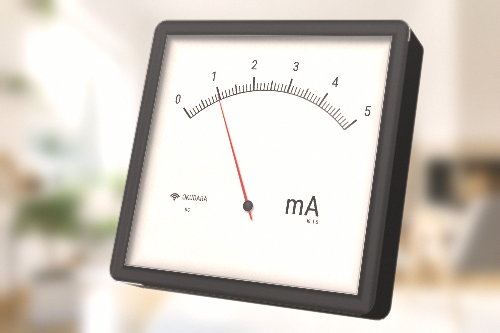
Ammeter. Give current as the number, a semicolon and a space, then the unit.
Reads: 1; mA
